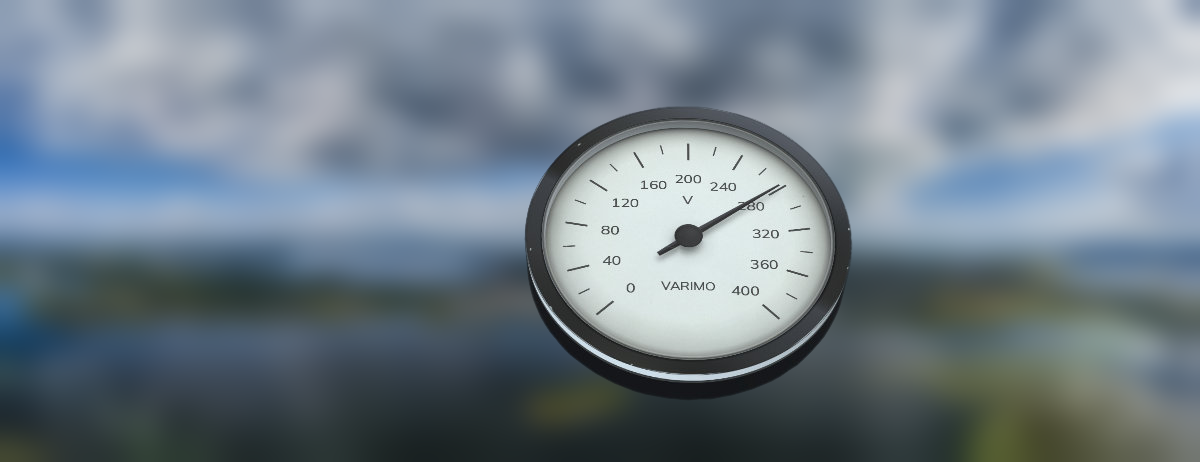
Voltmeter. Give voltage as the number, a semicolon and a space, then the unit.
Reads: 280; V
